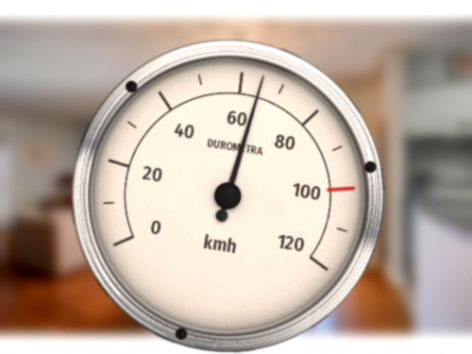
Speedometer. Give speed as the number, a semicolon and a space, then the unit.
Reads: 65; km/h
